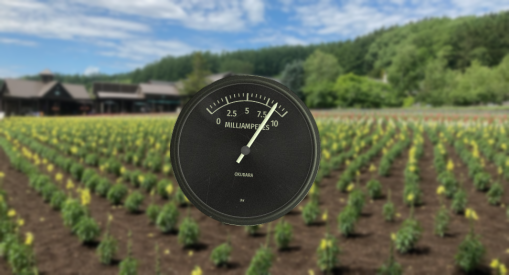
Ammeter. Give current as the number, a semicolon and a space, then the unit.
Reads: 8.5; mA
